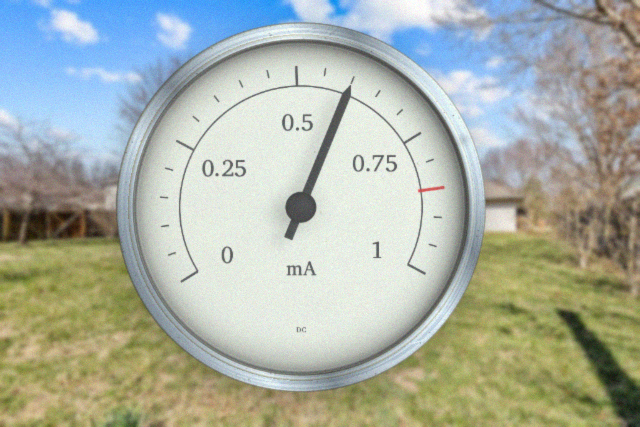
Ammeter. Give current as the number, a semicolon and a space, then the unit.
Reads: 0.6; mA
